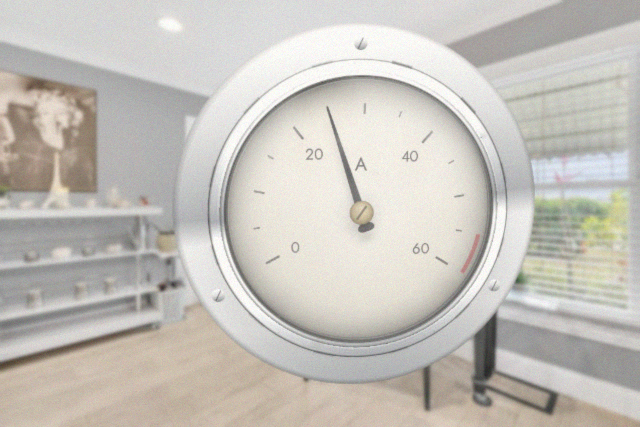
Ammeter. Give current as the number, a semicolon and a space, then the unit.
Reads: 25; A
